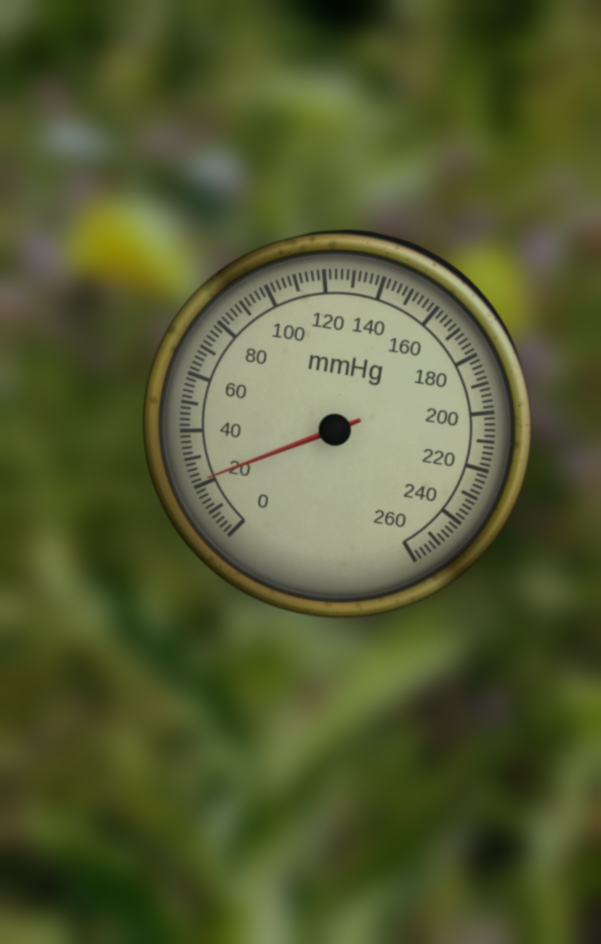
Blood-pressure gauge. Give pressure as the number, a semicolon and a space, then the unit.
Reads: 22; mmHg
